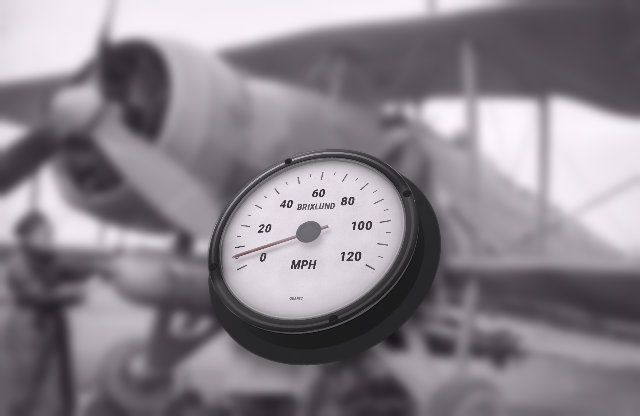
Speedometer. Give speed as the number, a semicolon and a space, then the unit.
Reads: 5; mph
